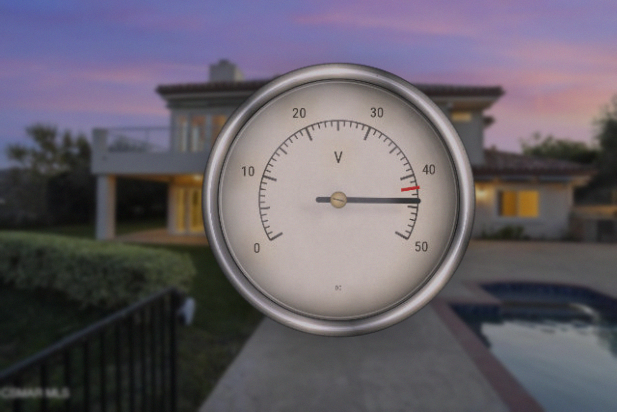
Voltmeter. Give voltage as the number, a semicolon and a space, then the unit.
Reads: 44; V
